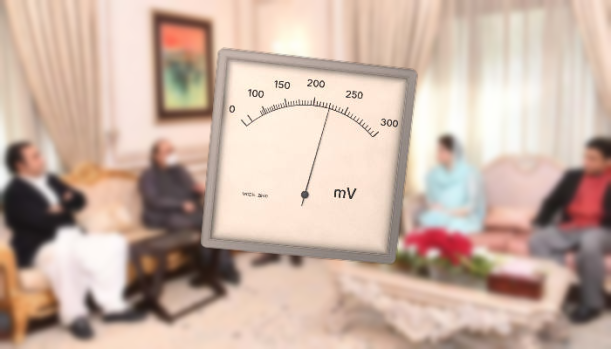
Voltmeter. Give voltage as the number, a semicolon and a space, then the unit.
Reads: 225; mV
